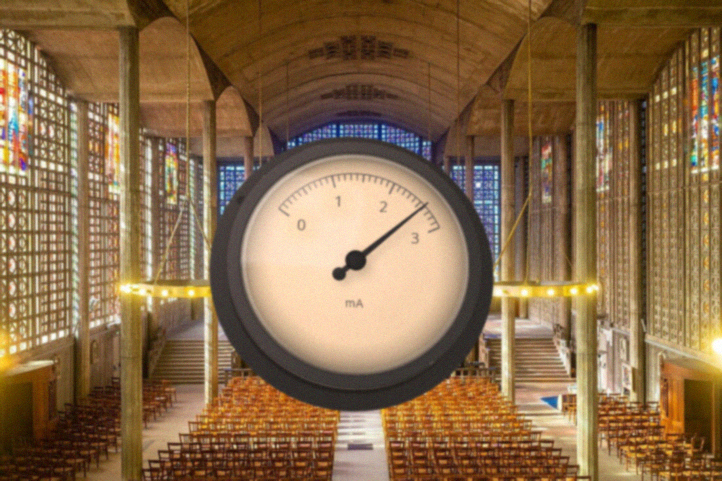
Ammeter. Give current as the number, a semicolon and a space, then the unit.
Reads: 2.6; mA
